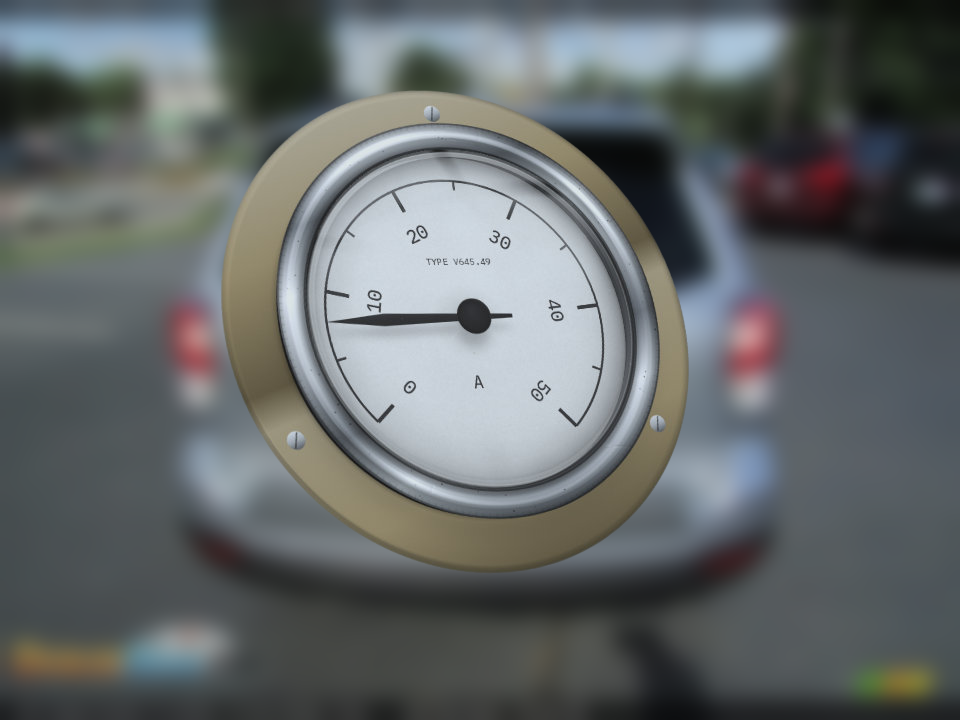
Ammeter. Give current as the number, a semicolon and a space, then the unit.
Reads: 7.5; A
